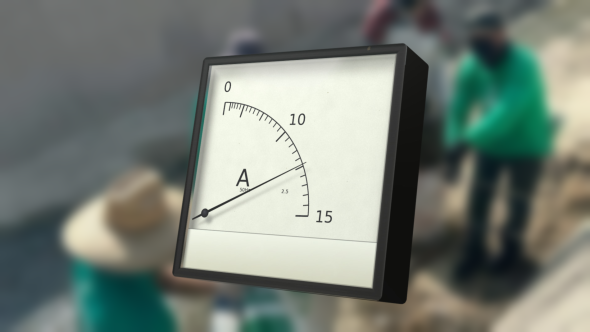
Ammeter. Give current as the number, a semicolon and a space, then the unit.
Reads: 12.5; A
